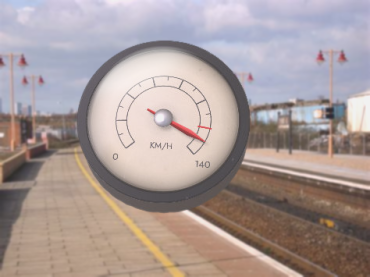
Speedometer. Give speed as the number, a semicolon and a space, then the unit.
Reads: 130; km/h
